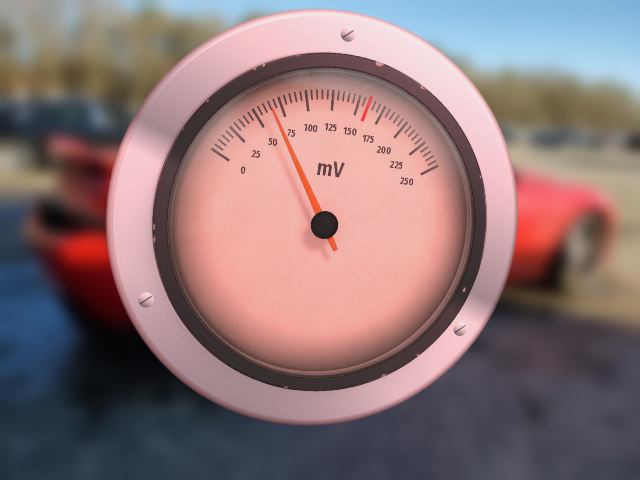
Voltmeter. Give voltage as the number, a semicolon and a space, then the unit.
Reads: 65; mV
